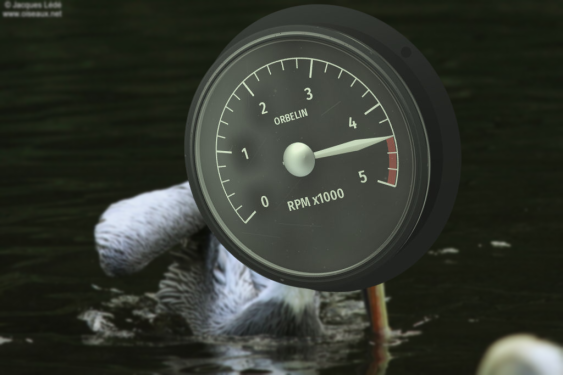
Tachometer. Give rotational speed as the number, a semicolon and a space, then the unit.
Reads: 4400; rpm
